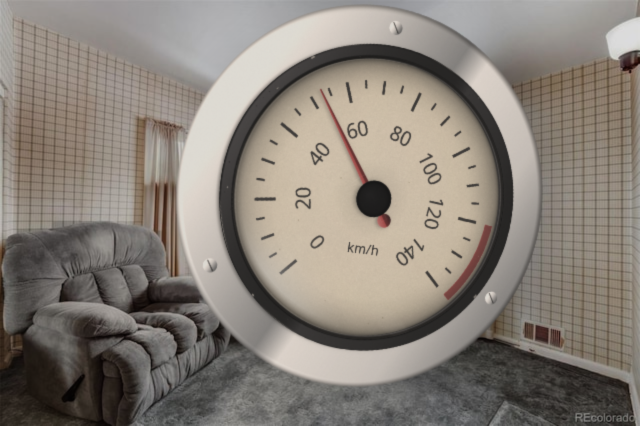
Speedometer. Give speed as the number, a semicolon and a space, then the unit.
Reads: 52.5; km/h
